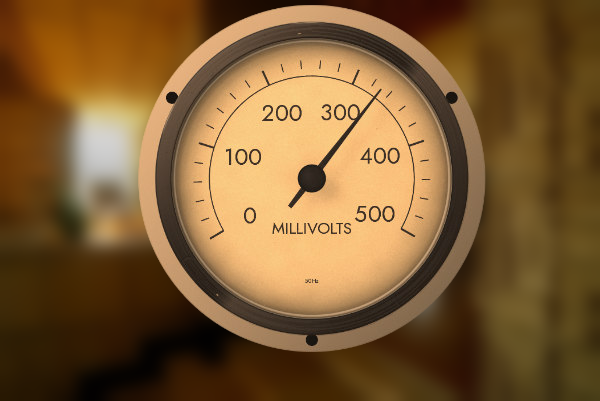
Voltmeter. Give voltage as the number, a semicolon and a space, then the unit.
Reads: 330; mV
